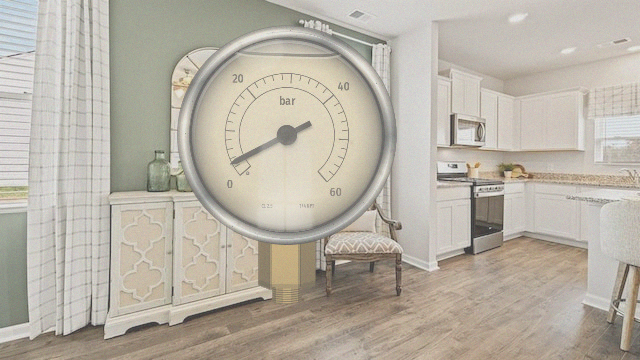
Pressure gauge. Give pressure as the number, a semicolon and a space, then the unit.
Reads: 3; bar
